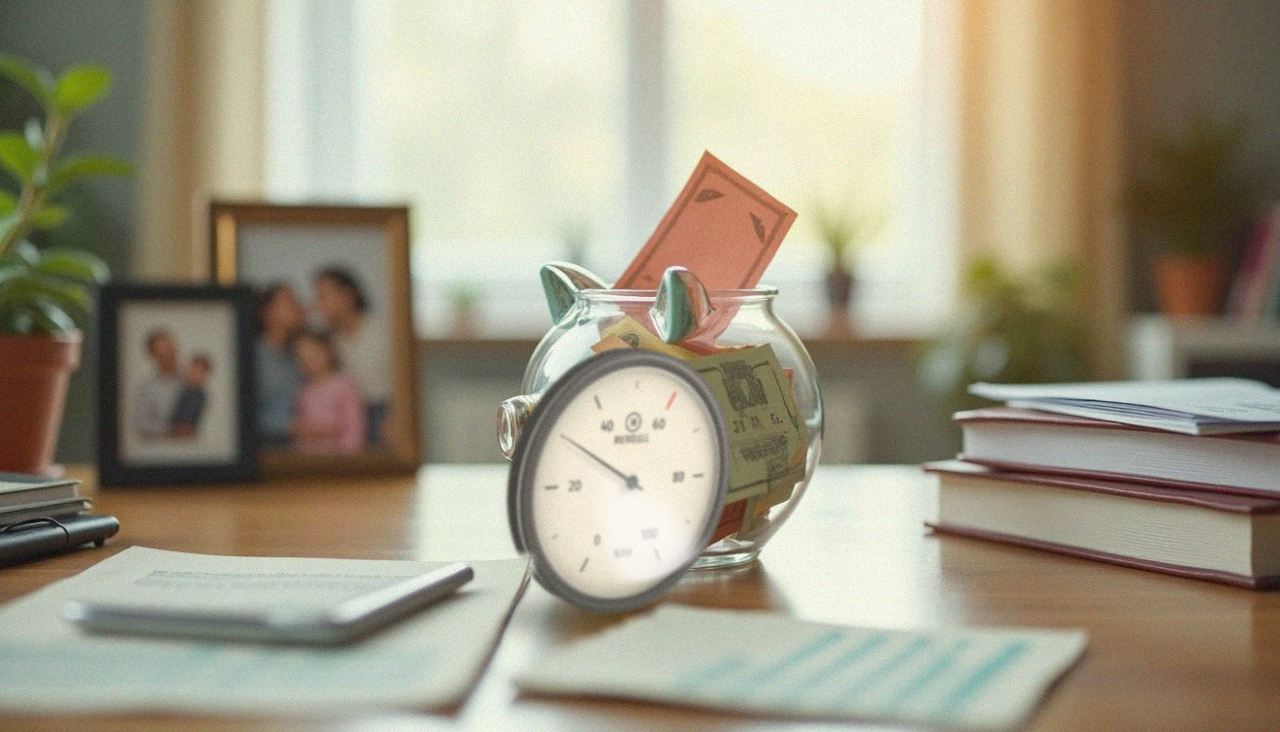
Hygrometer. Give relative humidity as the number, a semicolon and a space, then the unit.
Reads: 30; %
